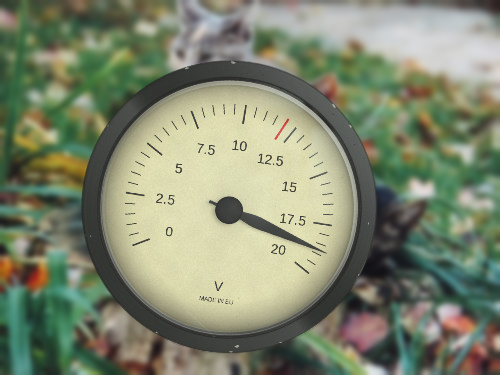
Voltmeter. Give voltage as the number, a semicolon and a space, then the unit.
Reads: 18.75; V
